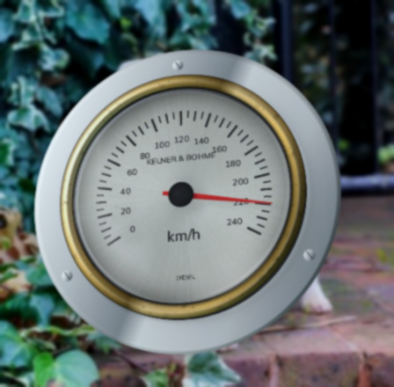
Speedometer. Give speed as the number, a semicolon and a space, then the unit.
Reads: 220; km/h
